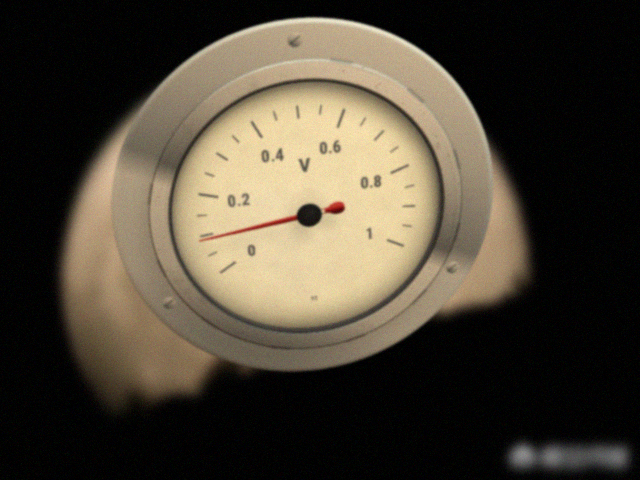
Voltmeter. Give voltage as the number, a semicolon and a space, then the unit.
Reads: 0.1; V
